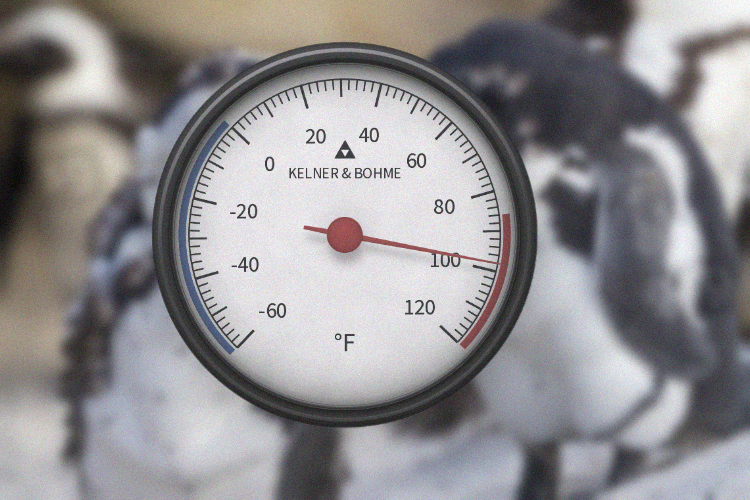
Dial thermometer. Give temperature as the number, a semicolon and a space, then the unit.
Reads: 98; °F
